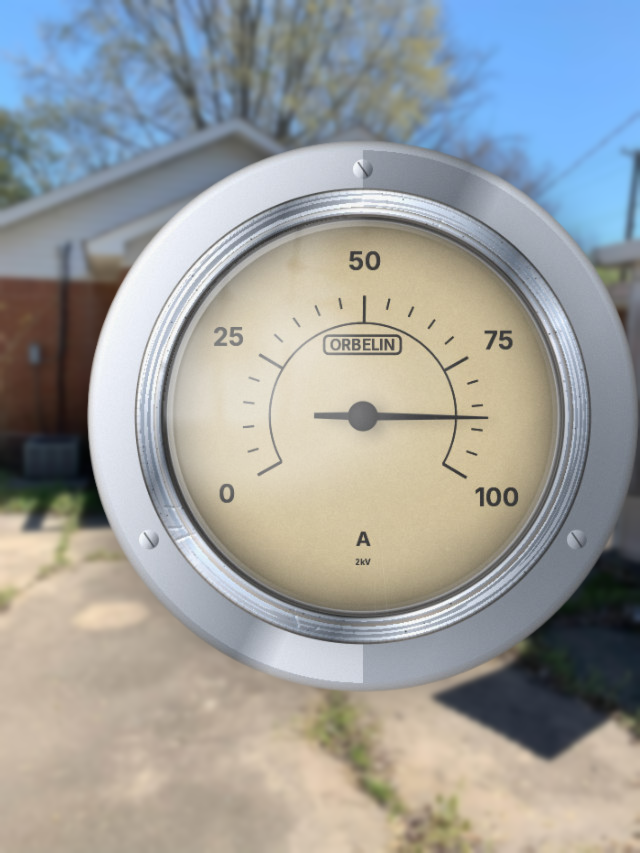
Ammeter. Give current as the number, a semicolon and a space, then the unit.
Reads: 87.5; A
